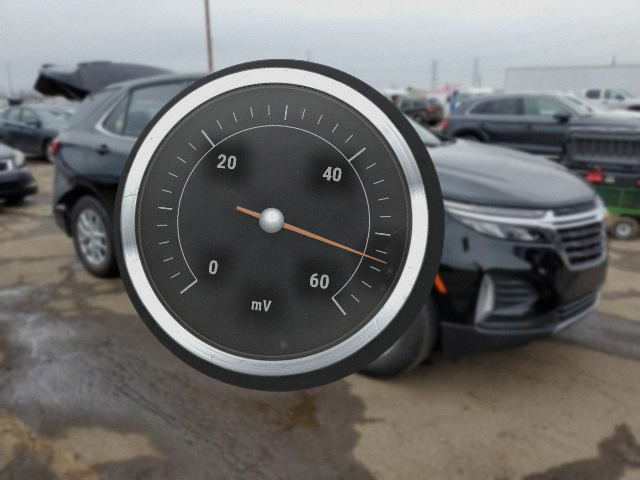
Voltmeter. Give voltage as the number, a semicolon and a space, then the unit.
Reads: 53; mV
